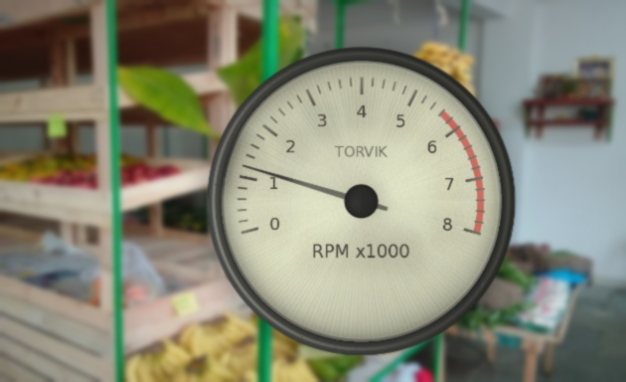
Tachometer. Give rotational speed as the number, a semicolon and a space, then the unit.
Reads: 1200; rpm
